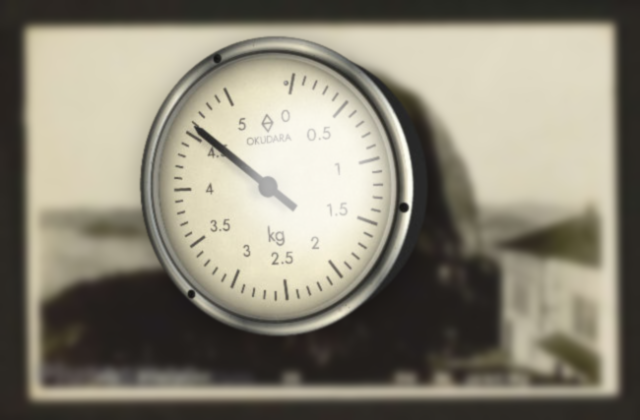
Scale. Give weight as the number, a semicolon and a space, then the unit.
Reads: 4.6; kg
